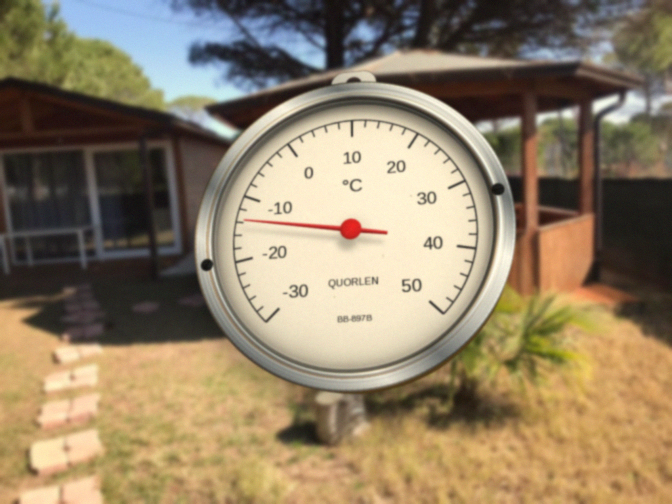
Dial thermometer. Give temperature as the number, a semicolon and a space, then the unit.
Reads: -14; °C
